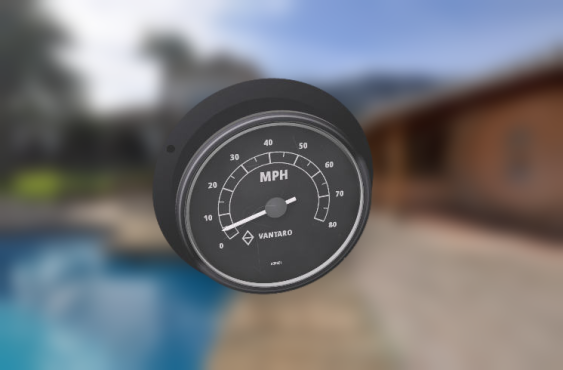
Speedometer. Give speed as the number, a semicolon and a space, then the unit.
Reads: 5; mph
